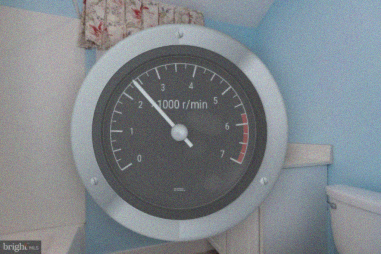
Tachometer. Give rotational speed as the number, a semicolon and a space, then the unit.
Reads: 2375; rpm
